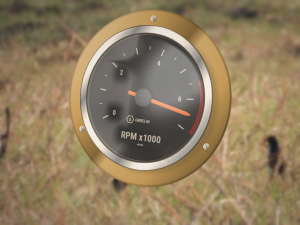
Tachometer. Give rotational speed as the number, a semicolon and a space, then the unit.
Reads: 6500; rpm
